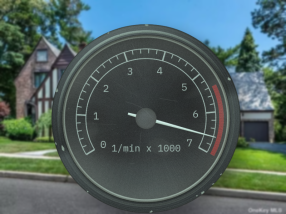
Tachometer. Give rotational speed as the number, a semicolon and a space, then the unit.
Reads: 6600; rpm
